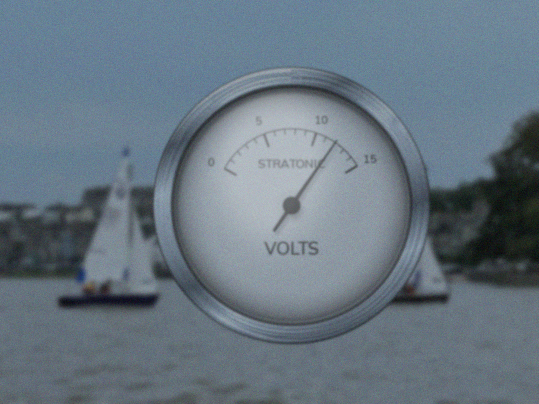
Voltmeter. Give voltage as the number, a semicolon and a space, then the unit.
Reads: 12; V
